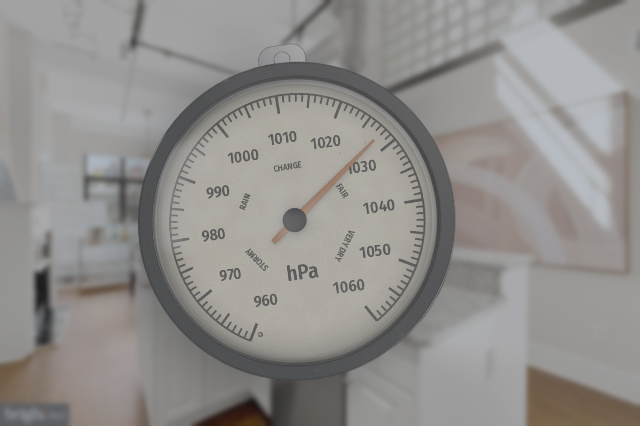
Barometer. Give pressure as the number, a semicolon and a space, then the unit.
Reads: 1028; hPa
